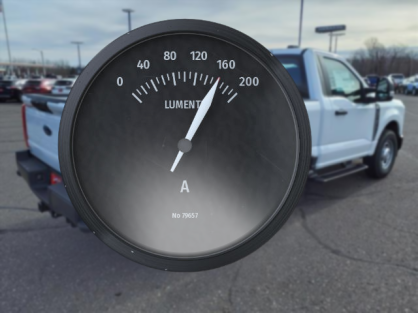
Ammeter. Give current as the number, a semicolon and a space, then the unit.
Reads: 160; A
